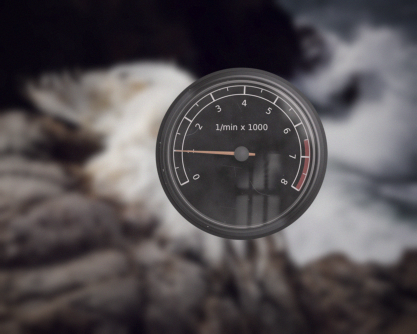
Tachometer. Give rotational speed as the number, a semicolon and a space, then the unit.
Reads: 1000; rpm
